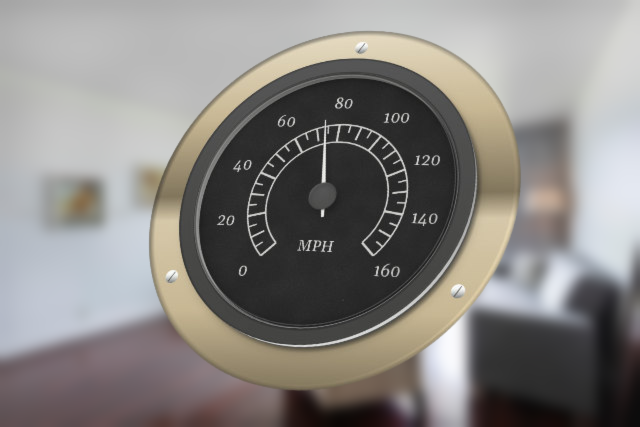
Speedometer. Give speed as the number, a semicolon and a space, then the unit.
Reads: 75; mph
